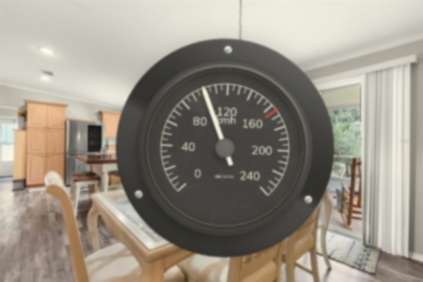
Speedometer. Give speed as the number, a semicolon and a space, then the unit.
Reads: 100; km/h
